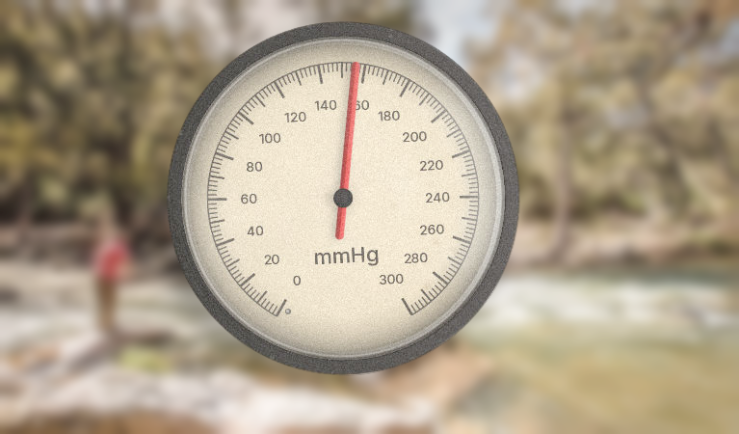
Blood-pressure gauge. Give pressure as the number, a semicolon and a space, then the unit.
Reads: 156; mmHg
